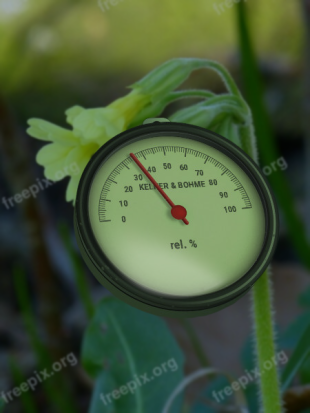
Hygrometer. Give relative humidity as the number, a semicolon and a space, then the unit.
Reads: 35; %
